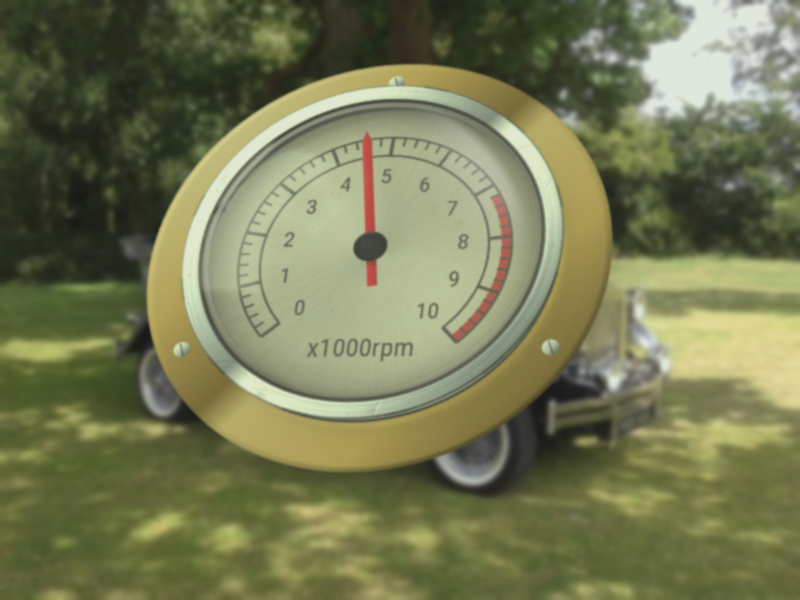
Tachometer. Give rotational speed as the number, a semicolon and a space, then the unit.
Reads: 4600; rpm
